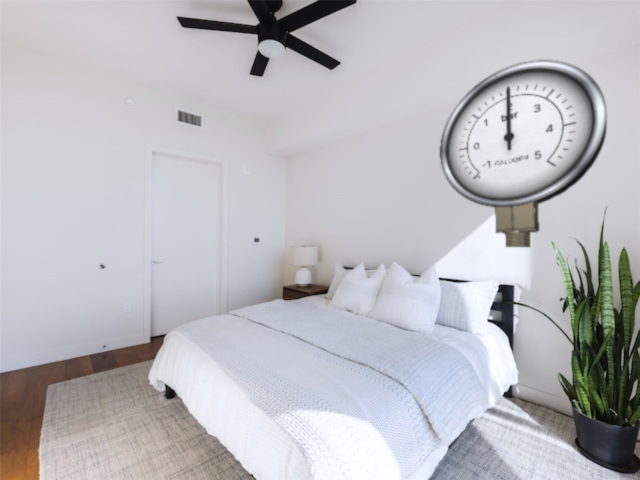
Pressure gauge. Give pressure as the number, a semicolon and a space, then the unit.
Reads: 2; bar
